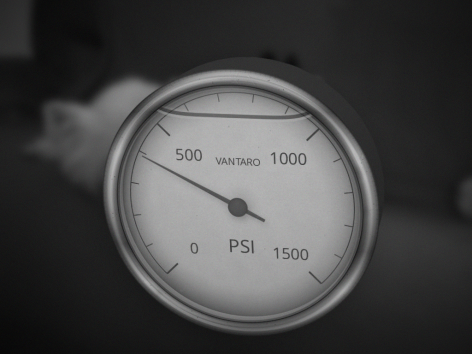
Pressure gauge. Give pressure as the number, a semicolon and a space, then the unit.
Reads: 400; psi
